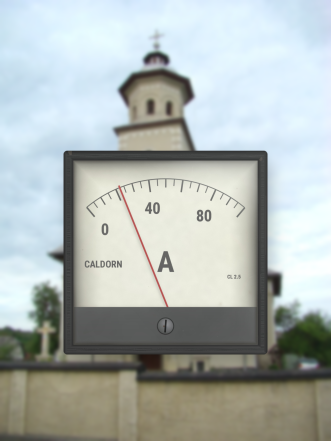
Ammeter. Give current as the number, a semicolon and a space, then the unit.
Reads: 22.5; A
